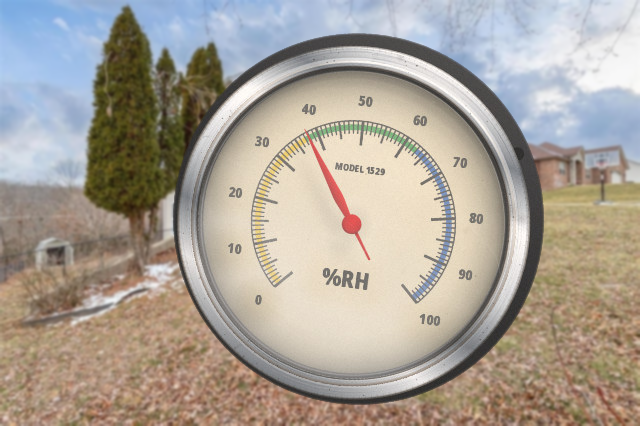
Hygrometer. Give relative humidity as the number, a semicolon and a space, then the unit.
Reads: 38; %
